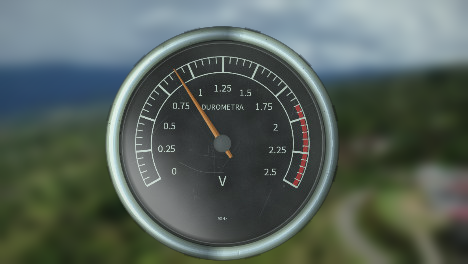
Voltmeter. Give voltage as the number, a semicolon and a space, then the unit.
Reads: 0.9; V
